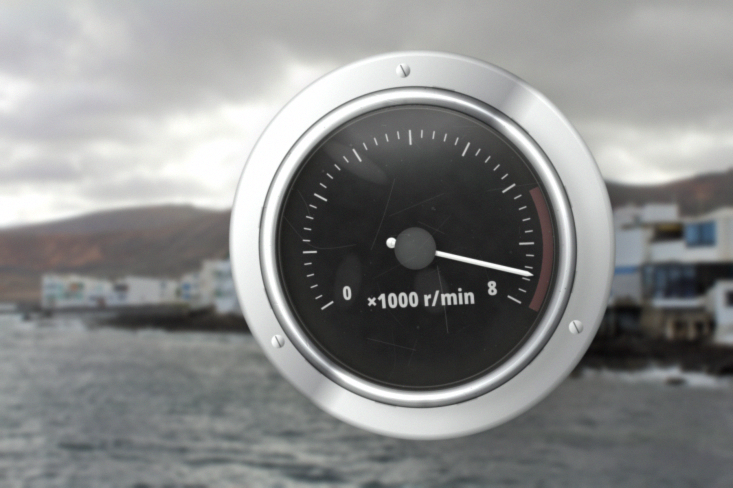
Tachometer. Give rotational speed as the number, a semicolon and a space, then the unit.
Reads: 7500; rpm
